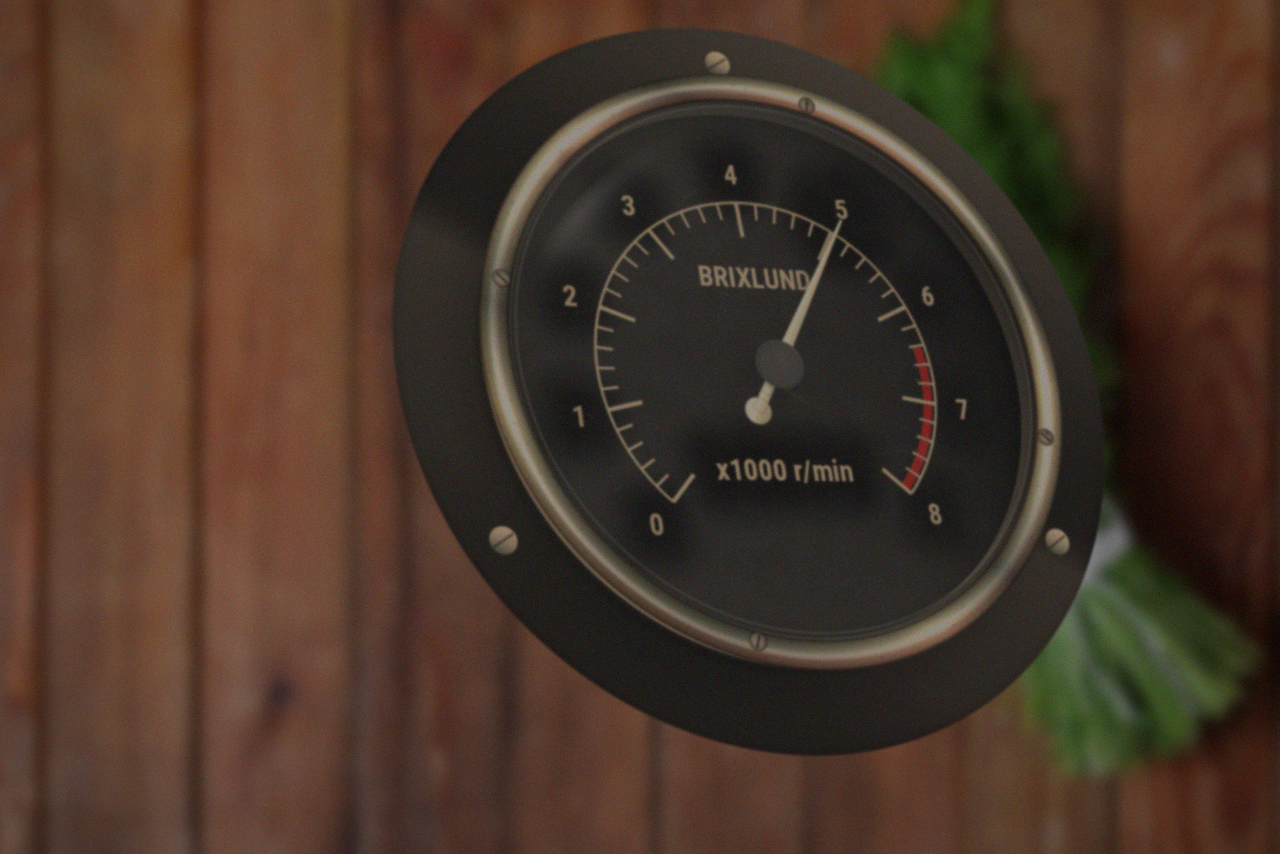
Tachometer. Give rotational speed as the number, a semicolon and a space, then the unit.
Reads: 5000; rpm
